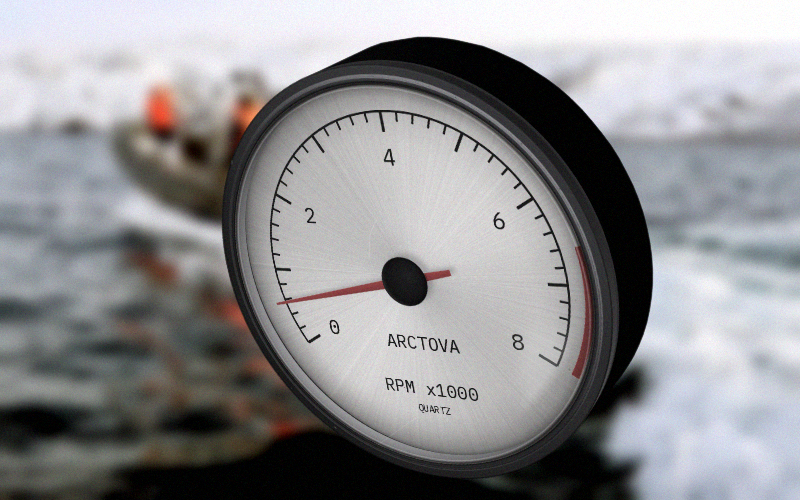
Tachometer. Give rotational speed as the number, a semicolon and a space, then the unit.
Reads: 600; rpm
